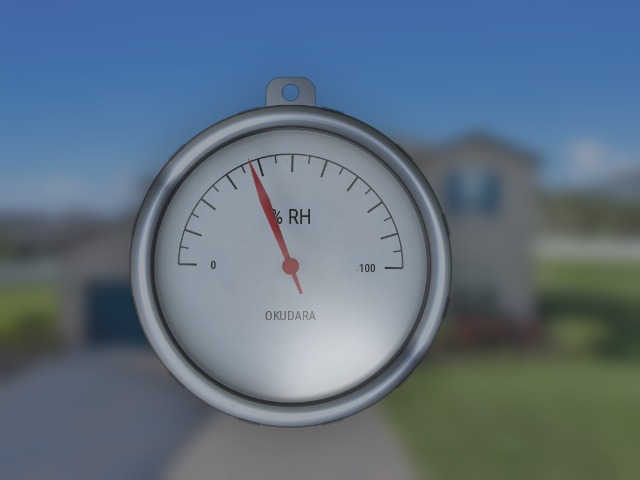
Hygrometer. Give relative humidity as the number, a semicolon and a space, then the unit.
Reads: 37.5; %
